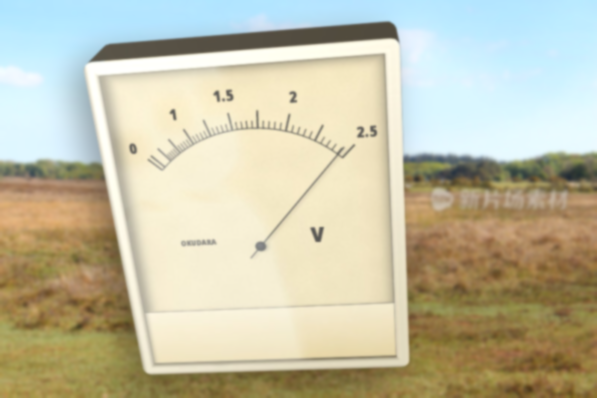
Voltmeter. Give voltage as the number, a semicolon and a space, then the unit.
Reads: 2.45; V
